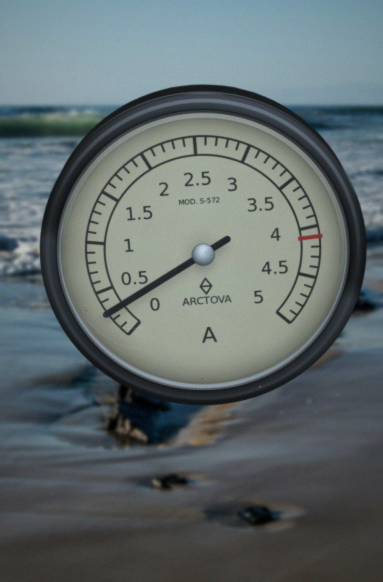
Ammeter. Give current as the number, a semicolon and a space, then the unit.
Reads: 0.3; A
